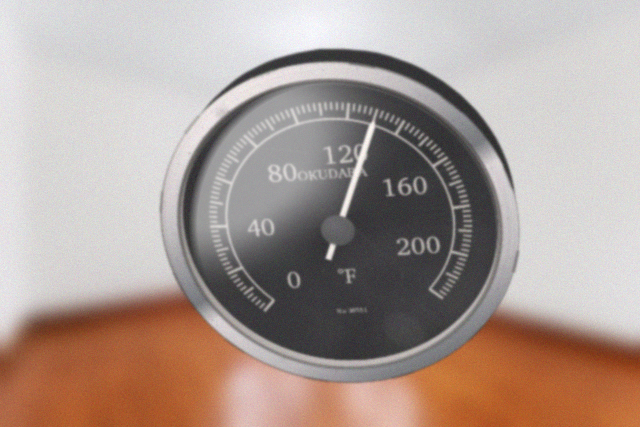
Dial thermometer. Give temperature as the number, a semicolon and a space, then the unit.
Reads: 130; °F
